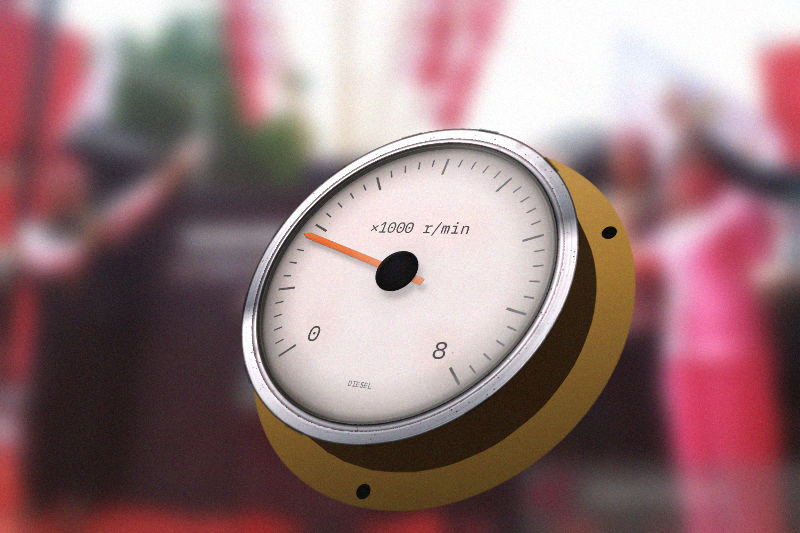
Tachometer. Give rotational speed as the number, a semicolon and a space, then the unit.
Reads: 1800; rpm
